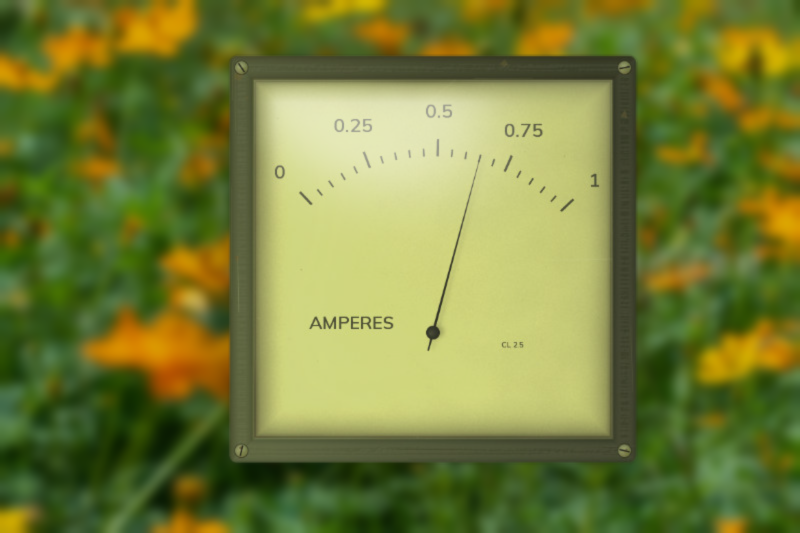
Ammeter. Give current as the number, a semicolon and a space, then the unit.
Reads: 0.65; A
